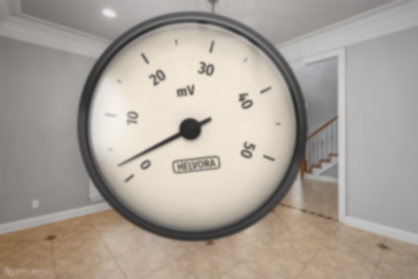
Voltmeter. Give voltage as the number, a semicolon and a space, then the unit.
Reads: 2.5; mV
